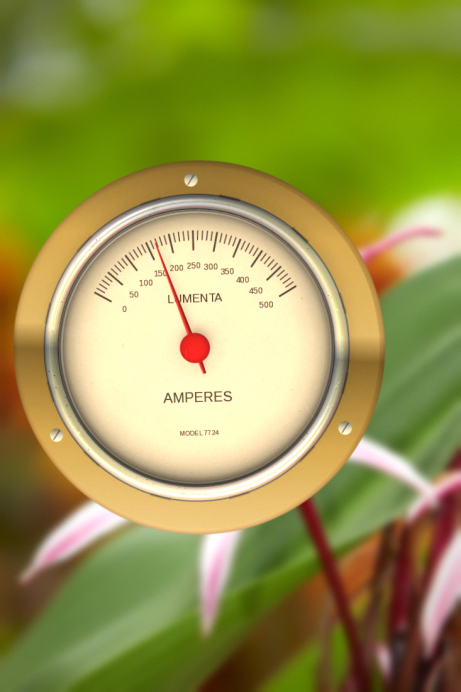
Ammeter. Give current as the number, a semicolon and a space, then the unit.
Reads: 170; A
